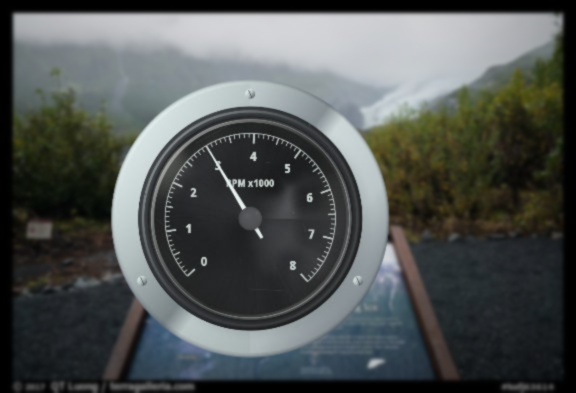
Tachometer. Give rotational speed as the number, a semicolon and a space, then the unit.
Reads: 3000; rpm
